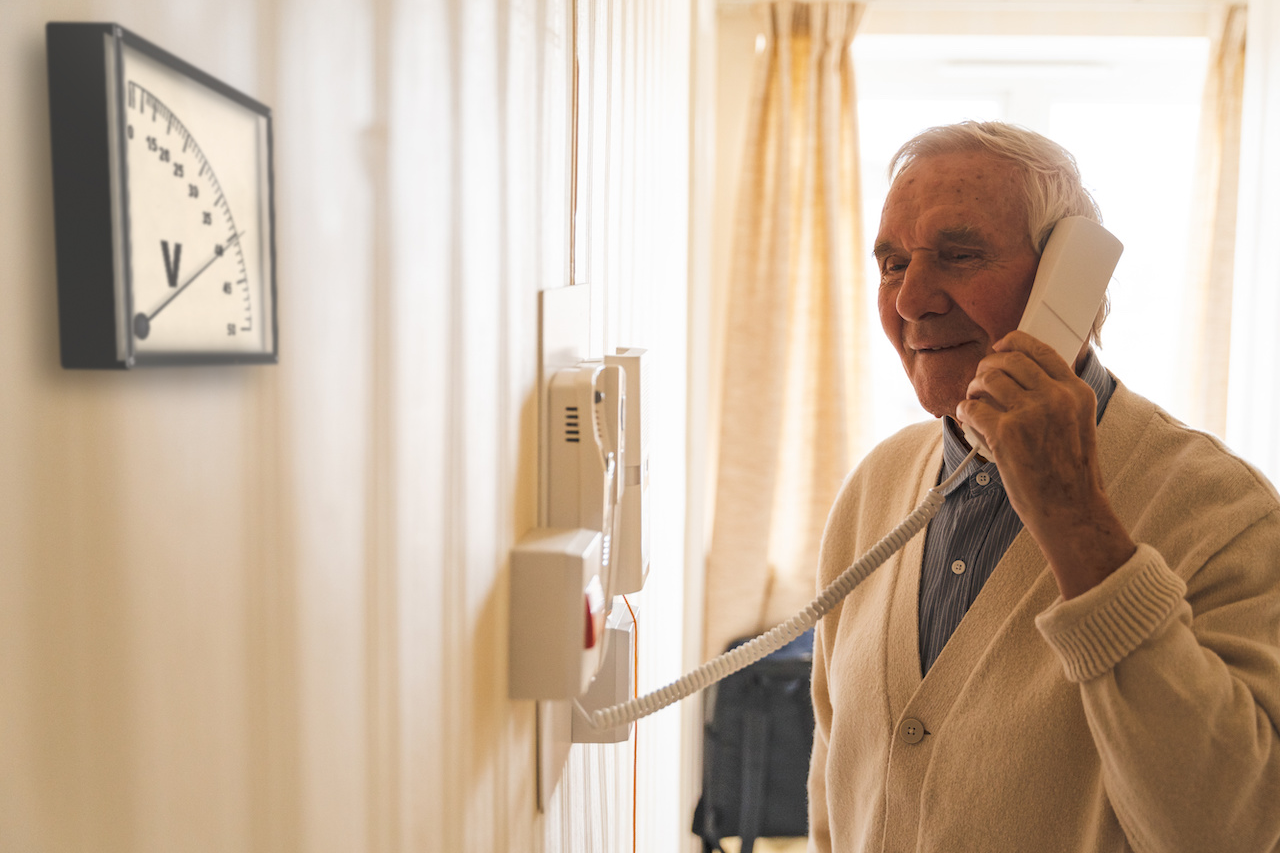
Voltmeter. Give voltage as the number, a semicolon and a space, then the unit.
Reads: 40; V
